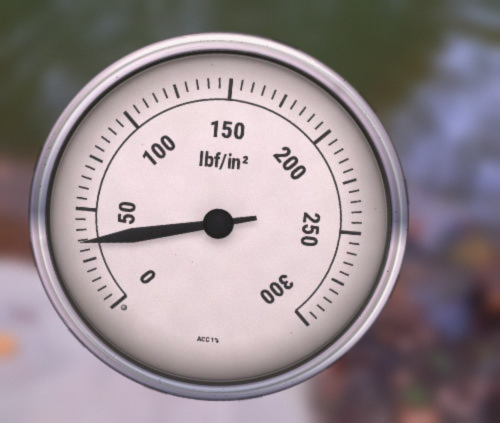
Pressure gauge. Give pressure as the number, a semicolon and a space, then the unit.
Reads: 35; psi
